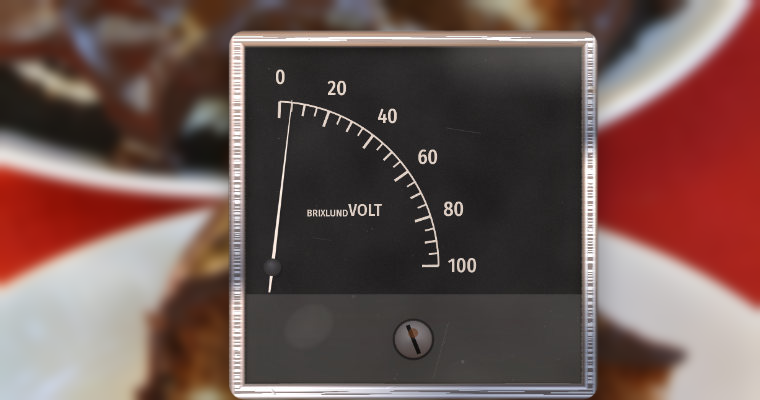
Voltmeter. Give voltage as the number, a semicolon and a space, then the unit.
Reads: 5; V
